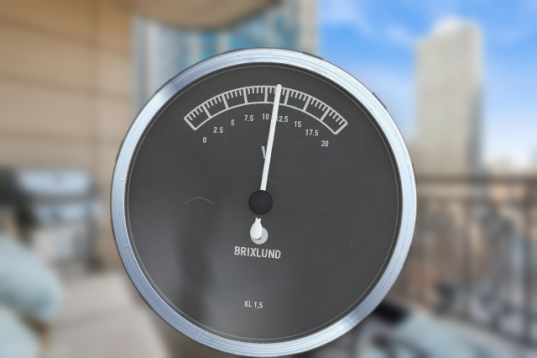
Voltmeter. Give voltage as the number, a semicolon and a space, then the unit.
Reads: 11.5; V
